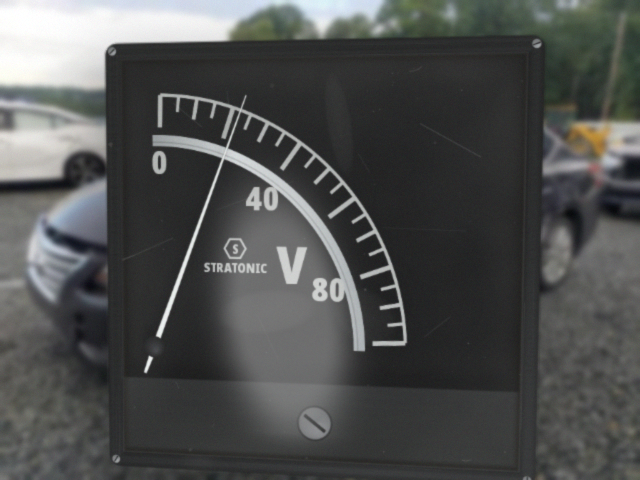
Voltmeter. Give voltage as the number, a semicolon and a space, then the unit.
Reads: 22.5; V
